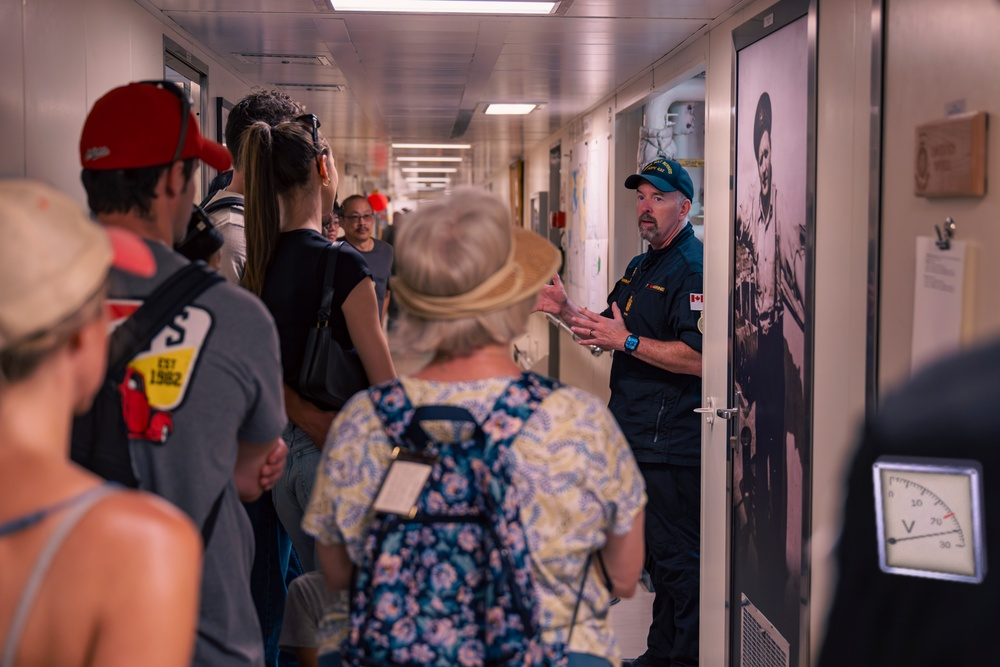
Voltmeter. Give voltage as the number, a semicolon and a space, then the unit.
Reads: 25; V
